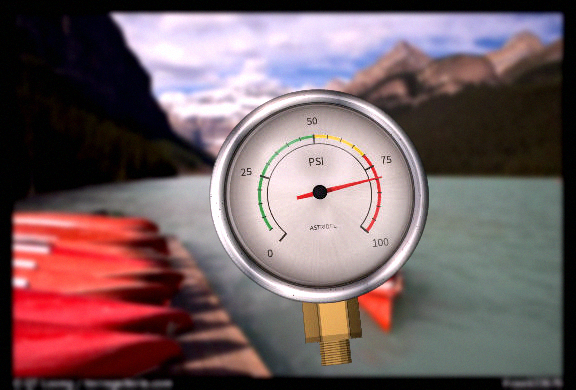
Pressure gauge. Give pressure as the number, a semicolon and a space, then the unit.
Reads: 80; psi
